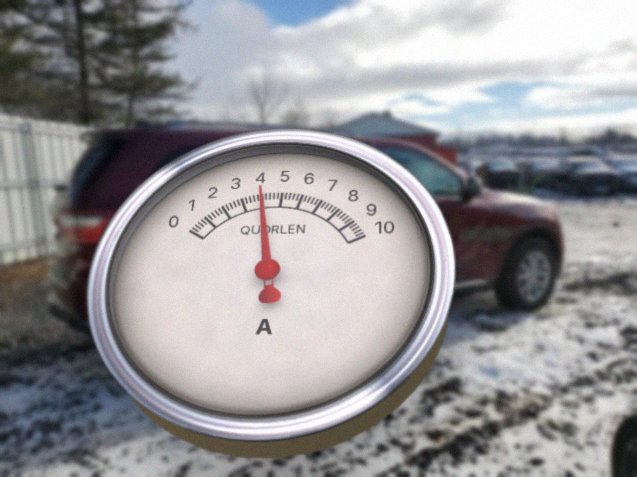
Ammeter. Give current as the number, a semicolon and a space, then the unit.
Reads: 4; A
